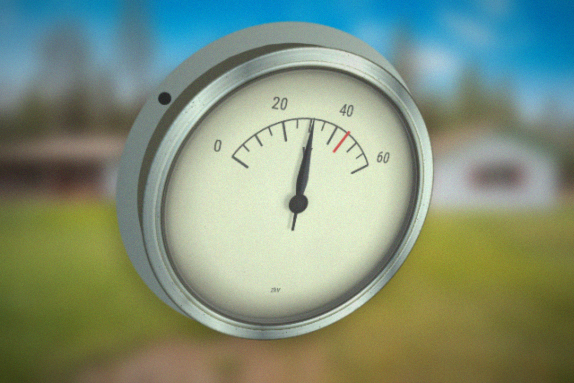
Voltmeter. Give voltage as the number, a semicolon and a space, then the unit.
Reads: 30; V
